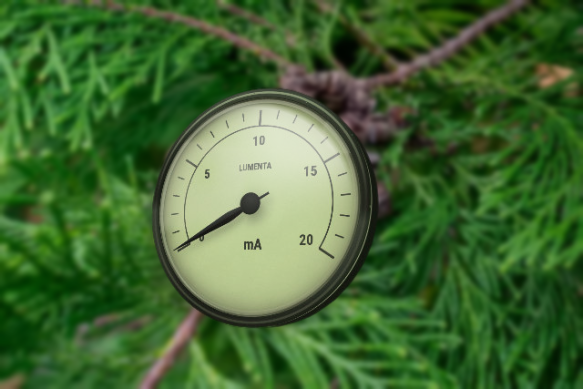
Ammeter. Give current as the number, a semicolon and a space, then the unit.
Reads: 0; mA
